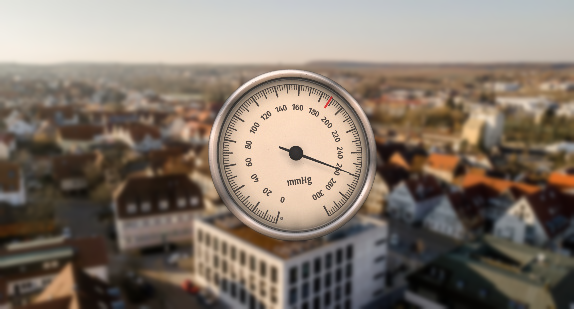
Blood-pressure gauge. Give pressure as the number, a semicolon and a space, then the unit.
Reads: 260; mmHg
